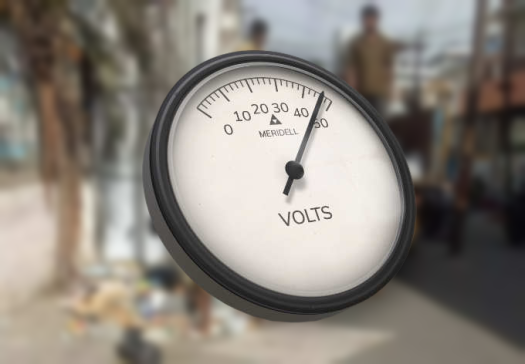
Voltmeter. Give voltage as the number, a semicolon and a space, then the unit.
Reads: 46; V
